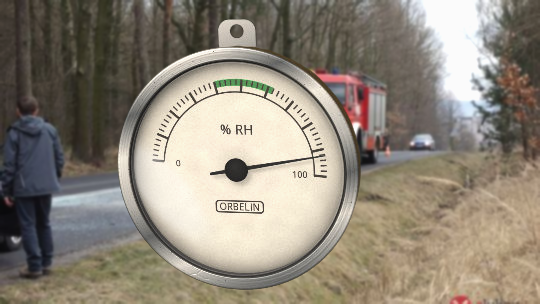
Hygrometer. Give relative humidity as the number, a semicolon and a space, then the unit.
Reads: 92; %
